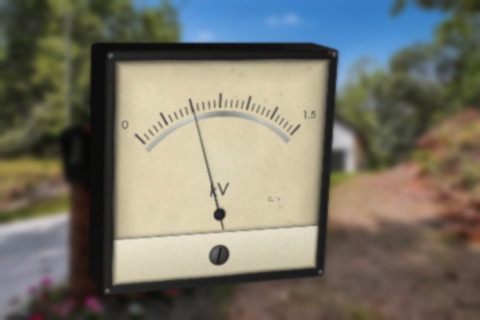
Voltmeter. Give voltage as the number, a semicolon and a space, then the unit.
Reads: 0.5; kV
